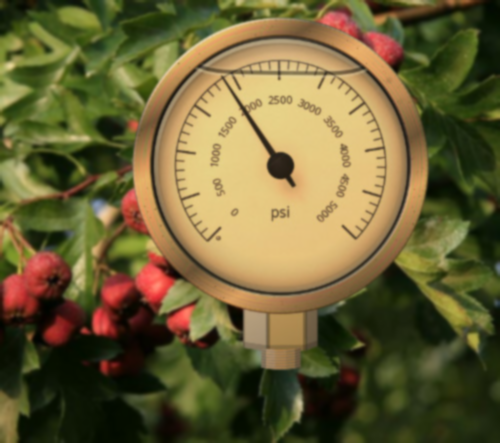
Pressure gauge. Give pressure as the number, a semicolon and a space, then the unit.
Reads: 1900; psi
